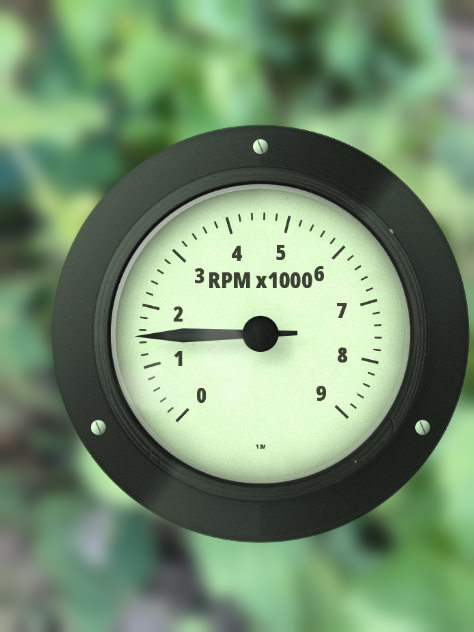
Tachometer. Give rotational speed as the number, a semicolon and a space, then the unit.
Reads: 1500; rpm
